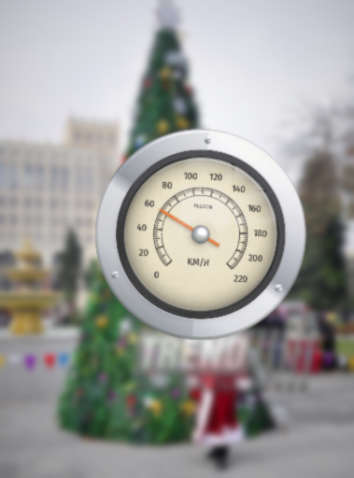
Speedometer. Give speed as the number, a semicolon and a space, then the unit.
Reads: 60; km/h
